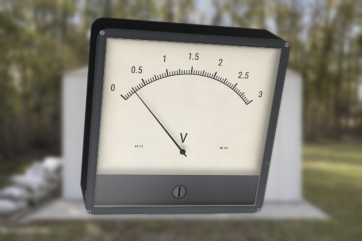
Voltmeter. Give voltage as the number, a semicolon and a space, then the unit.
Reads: 0.25; V
